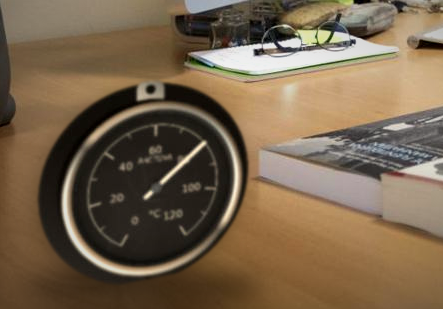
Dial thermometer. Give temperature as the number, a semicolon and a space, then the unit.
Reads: 80; °C
